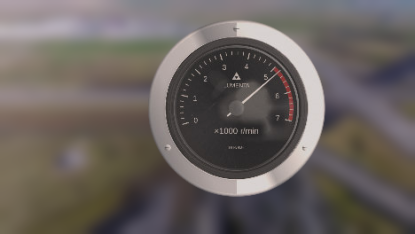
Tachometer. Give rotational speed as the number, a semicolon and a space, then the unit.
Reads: 5200; rpm
